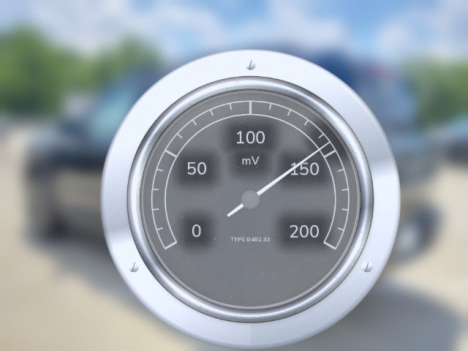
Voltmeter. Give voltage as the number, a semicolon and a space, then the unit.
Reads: 145; mV
